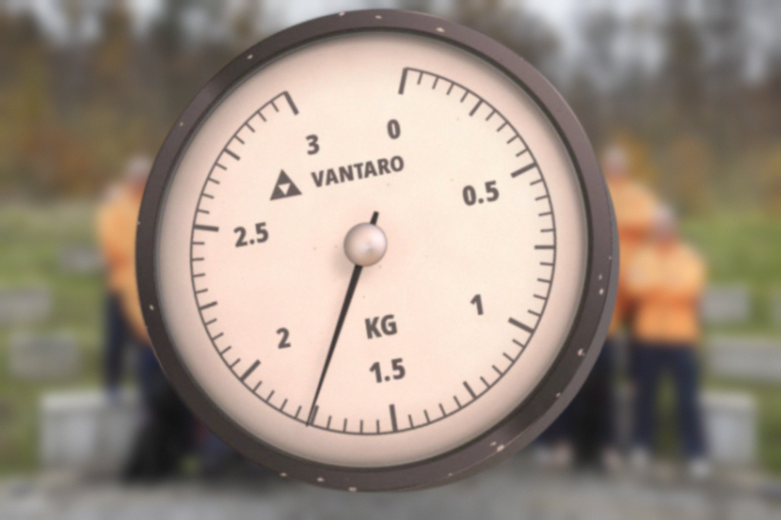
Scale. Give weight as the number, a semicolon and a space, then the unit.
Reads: 1.75; kg
